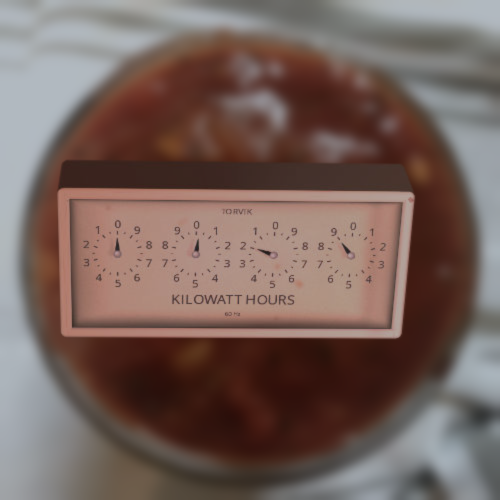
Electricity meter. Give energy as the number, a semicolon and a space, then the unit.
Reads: 19; kWh
